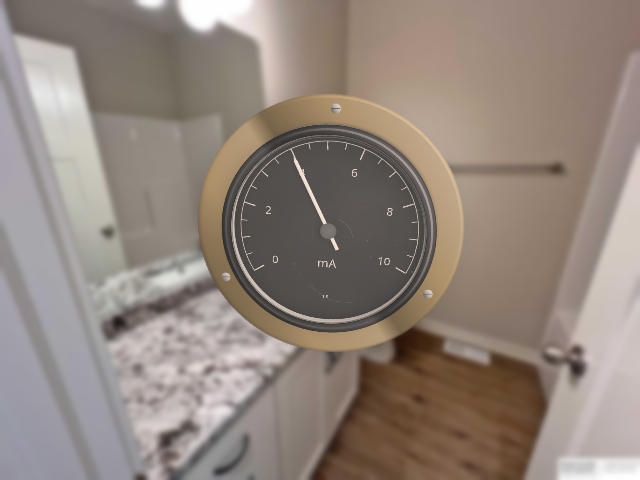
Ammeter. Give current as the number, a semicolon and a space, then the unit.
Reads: 4; mA
